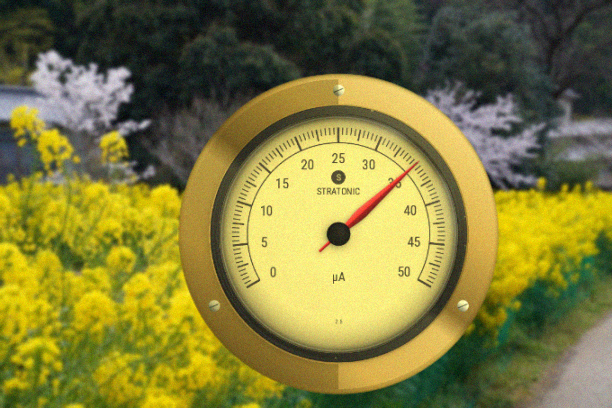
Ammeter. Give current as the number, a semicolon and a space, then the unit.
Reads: 35; µA
